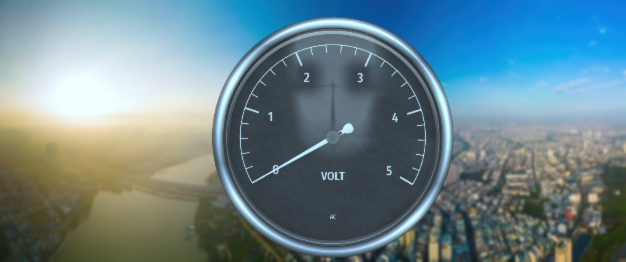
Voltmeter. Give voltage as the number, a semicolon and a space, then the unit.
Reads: 0; V
